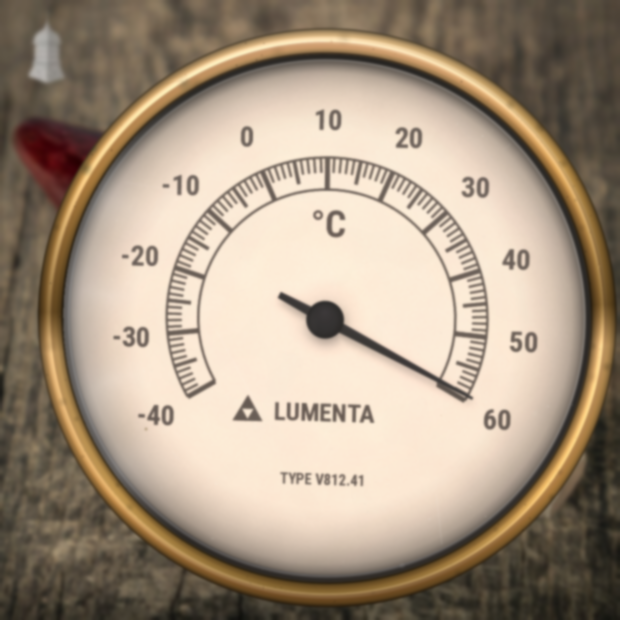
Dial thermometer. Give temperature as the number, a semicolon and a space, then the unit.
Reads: 59; °C
